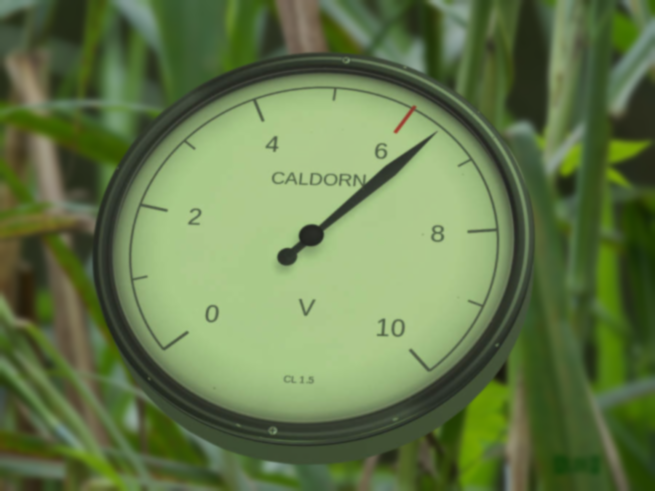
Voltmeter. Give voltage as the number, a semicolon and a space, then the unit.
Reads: 6.5; V
